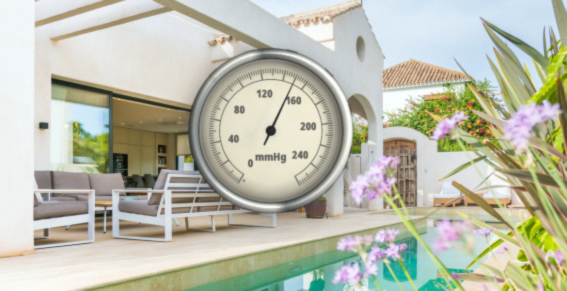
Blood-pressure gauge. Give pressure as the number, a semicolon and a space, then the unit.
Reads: 150; mmHg
